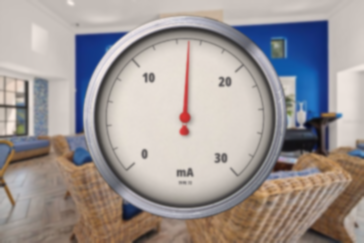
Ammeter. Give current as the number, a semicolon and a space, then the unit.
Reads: 15; mA
